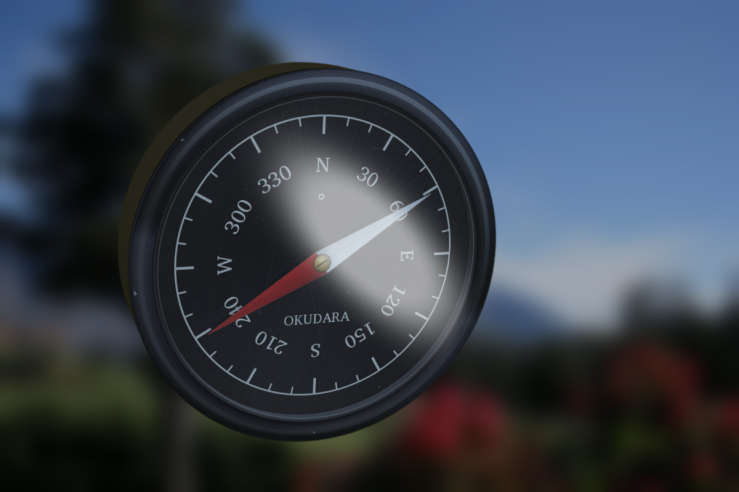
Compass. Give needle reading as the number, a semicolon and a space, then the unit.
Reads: 240; °
